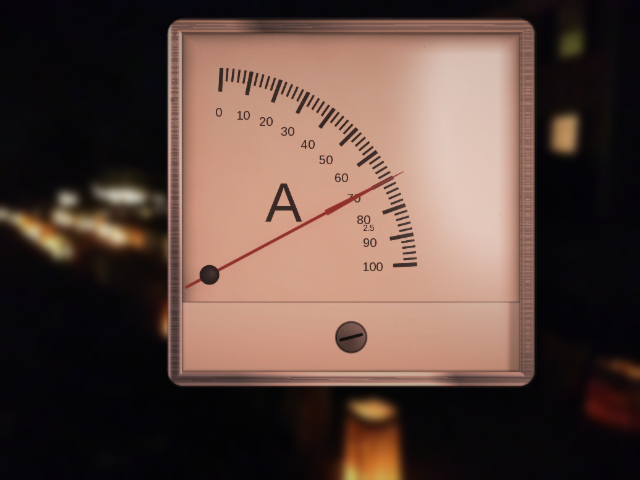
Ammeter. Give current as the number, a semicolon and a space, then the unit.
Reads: 70; A
